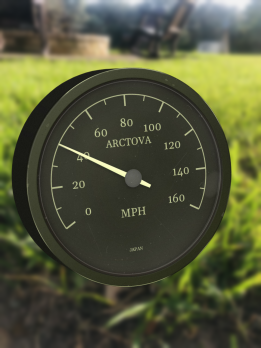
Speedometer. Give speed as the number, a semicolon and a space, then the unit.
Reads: 40; mph
